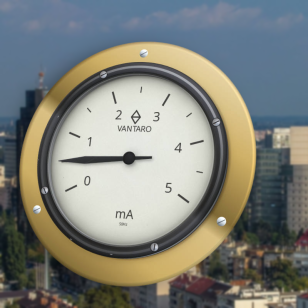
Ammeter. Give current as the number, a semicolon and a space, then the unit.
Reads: 0.5; mA
